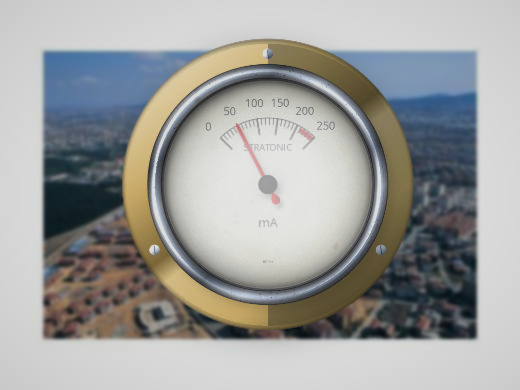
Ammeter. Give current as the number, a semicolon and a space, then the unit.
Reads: 50; mA
